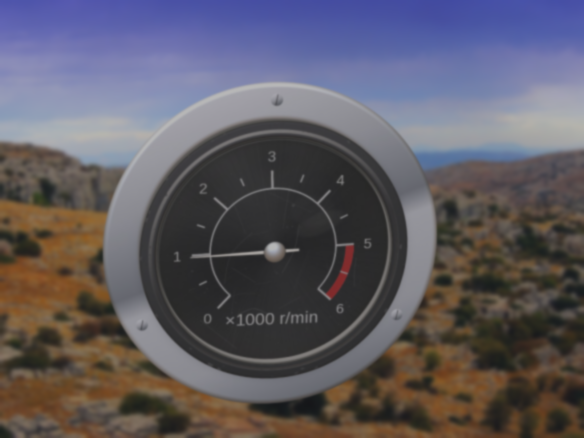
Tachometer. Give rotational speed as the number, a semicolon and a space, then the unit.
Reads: 1000; rpm
